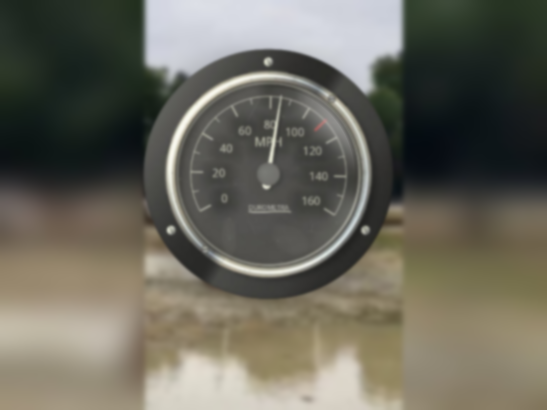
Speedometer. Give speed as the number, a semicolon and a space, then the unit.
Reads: 85; mph
